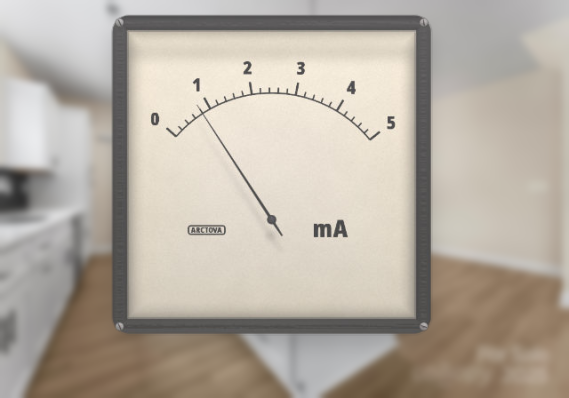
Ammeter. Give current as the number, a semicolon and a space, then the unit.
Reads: 0.8; mA
